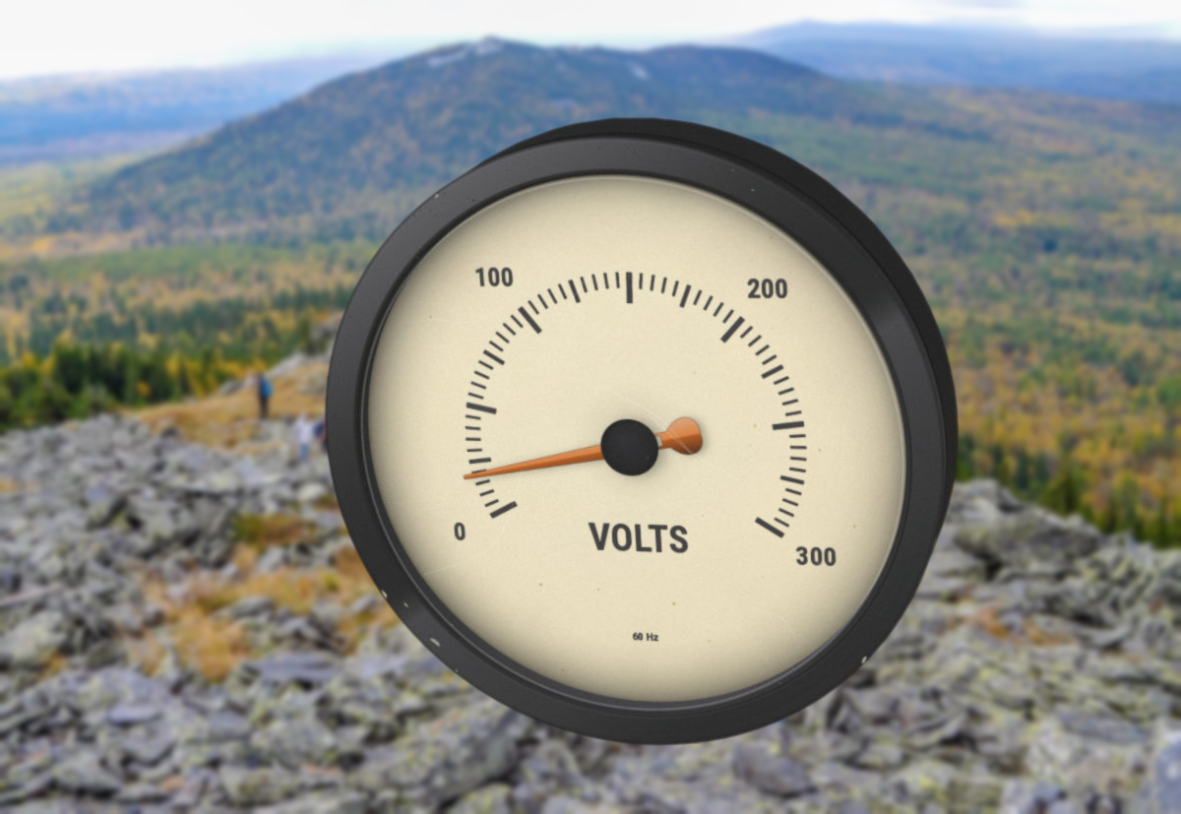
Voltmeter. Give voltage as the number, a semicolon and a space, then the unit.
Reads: 20; V
